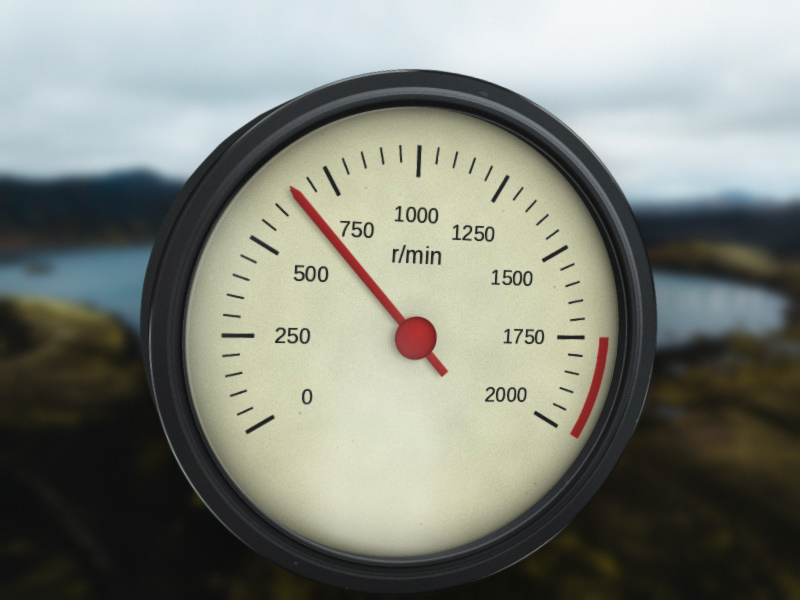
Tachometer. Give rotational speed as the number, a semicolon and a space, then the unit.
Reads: 650; rpm
